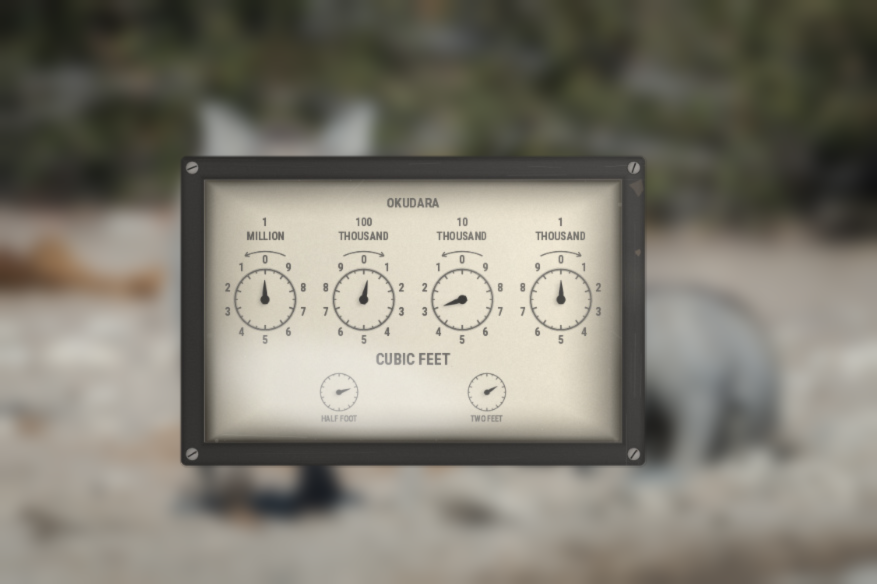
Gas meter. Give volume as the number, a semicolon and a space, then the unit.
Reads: 3000; ft³
